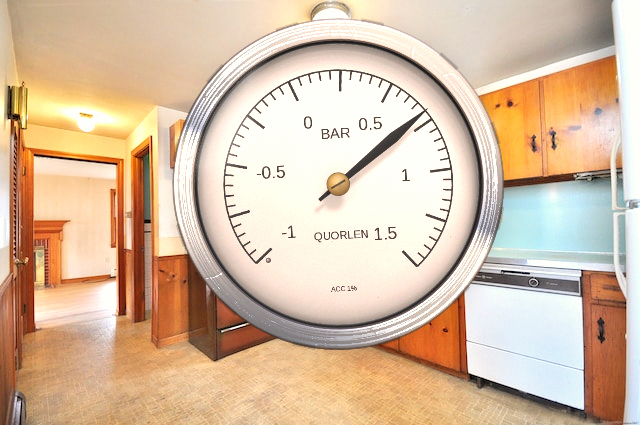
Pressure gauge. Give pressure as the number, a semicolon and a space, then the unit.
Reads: 0.7; bar
